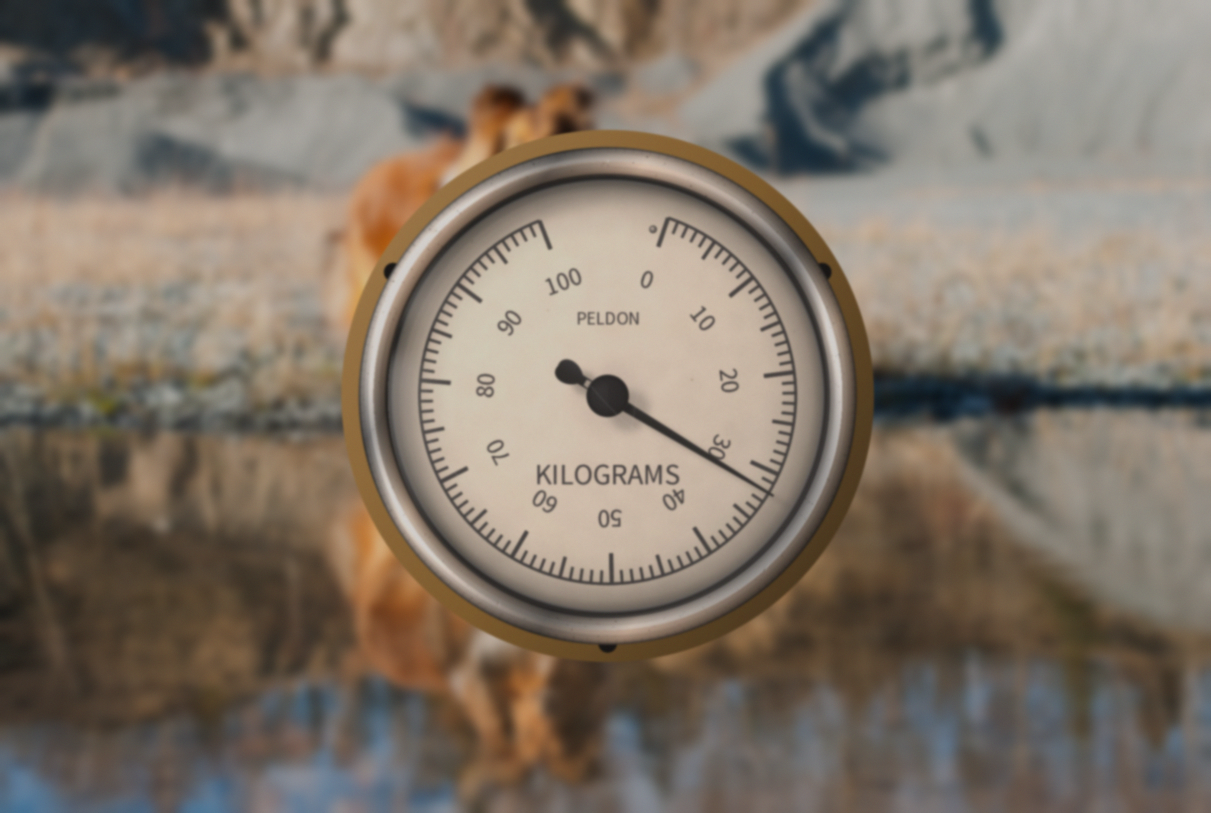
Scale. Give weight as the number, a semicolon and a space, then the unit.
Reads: 32; kg
